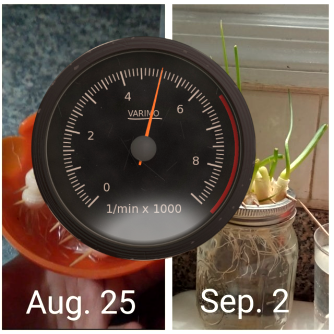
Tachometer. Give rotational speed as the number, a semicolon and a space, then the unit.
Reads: 5000; rpm
